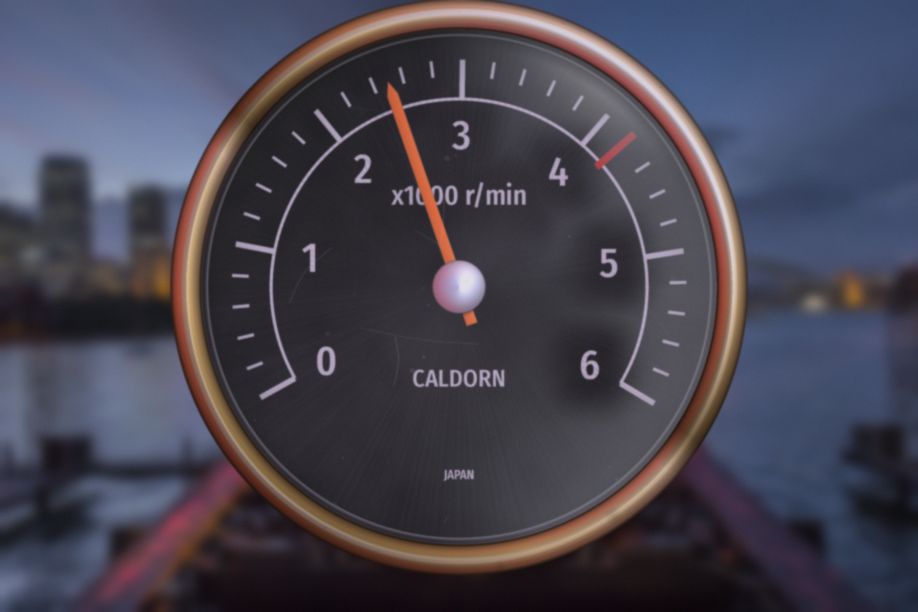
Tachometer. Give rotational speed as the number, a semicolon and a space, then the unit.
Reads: 2500; rpm
